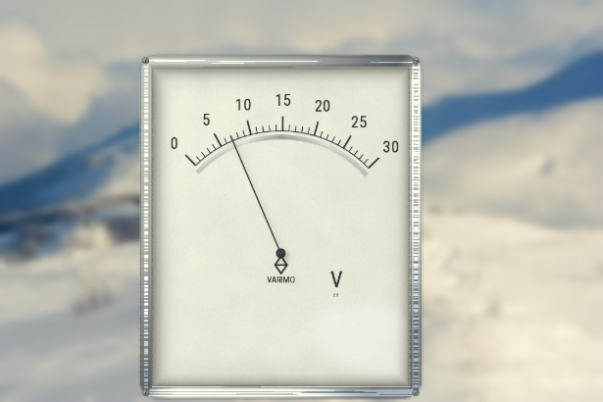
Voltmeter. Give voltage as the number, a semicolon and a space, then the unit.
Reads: 7; V
